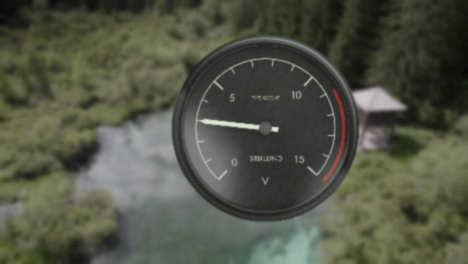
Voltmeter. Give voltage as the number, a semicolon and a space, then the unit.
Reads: 3; V
